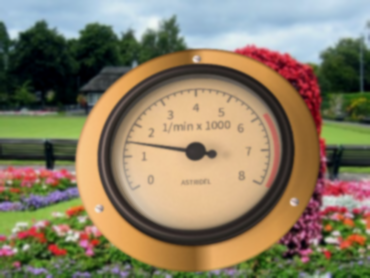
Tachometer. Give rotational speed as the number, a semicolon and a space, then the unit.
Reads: 1400; rpm
